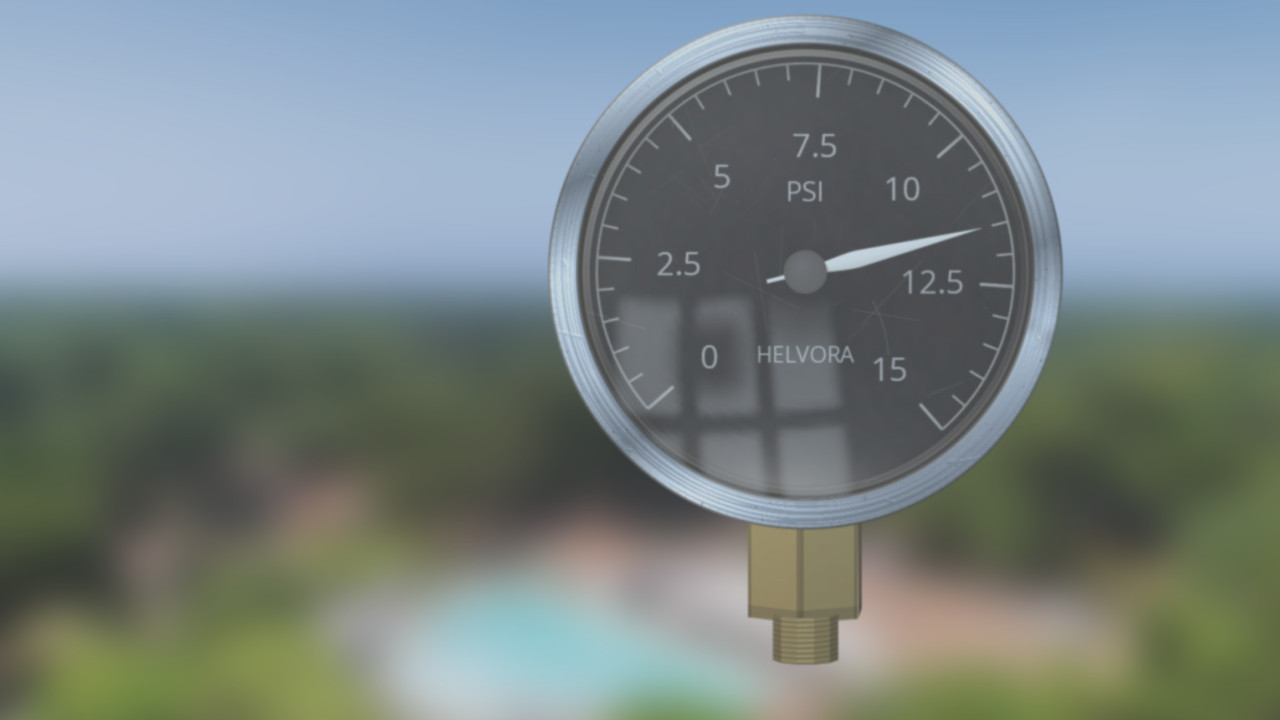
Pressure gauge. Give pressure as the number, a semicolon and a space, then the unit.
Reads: 11.5; psi
